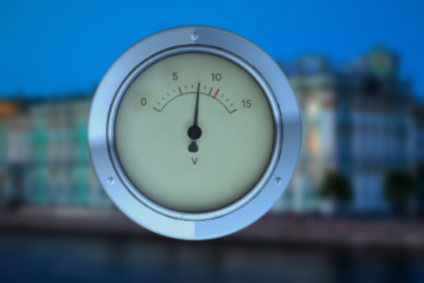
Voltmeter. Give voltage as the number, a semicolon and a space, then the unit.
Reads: 8; V
